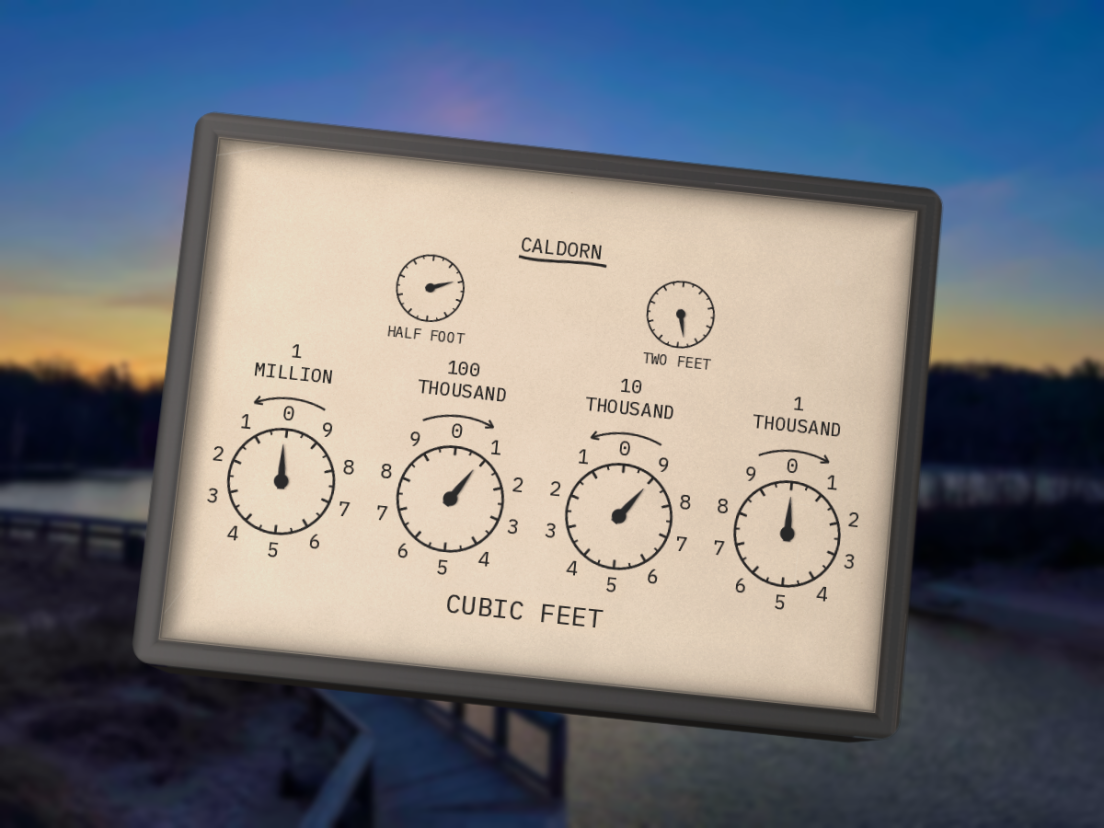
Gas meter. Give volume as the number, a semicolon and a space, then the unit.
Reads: 9000; ft³
